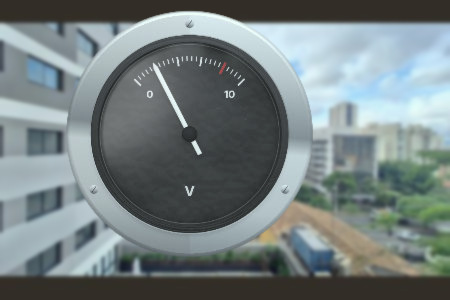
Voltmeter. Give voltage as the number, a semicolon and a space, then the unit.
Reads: 2; V
